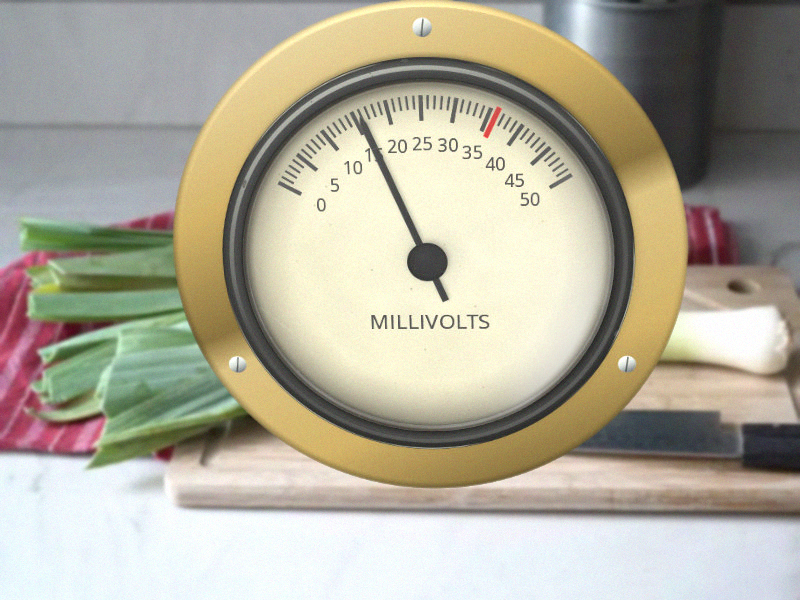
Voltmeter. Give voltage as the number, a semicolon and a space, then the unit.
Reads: 16; mV
